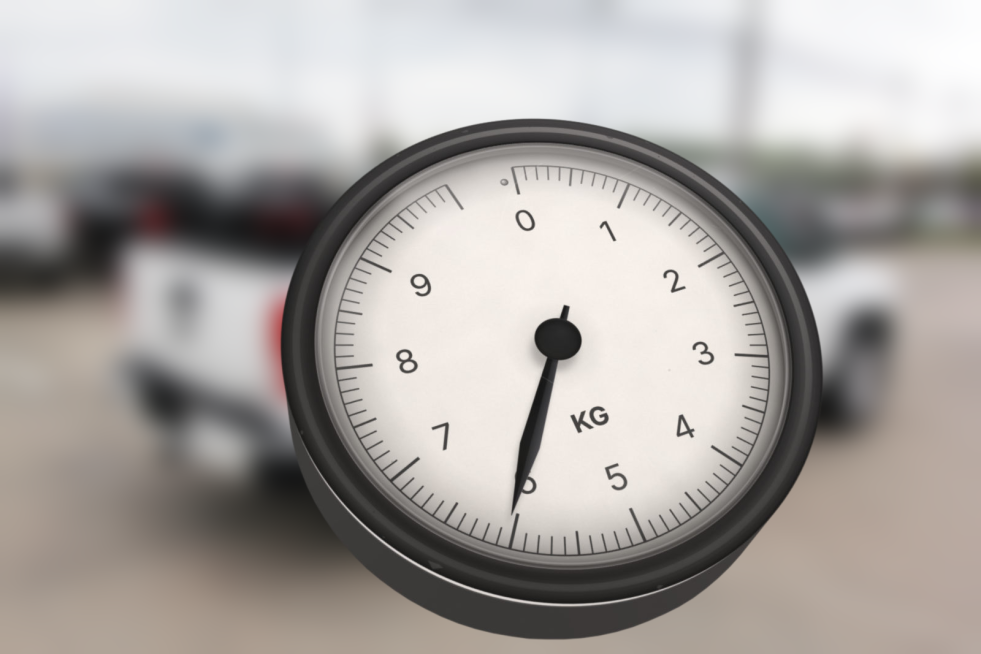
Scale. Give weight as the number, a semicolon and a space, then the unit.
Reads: 6.05; kg
